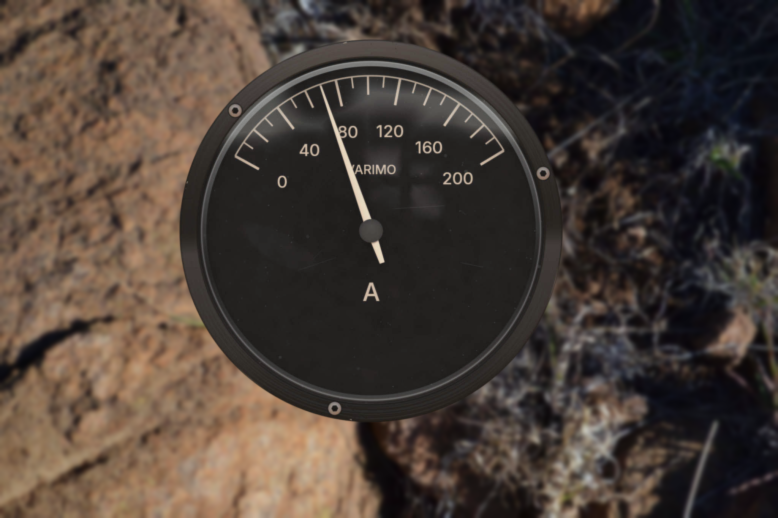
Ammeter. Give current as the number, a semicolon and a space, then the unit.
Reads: 70; A
